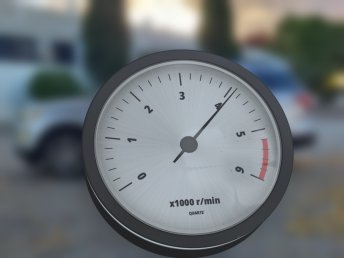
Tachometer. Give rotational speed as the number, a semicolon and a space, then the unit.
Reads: 4100; rpm
